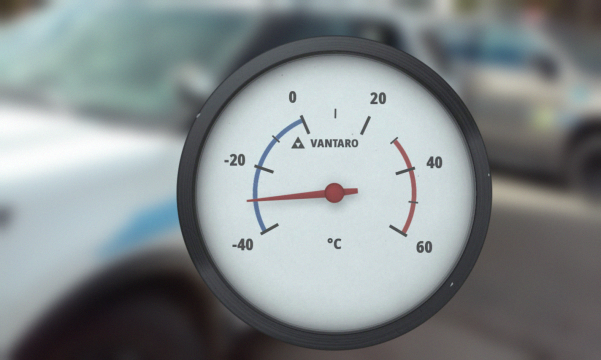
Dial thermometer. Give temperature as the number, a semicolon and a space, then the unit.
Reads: -30; °C
